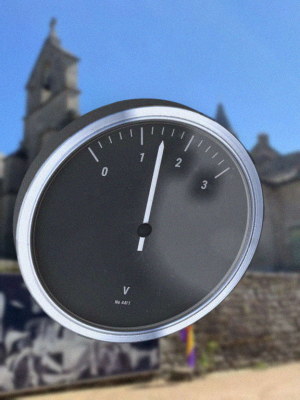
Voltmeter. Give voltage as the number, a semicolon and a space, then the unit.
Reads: 1.4; V
